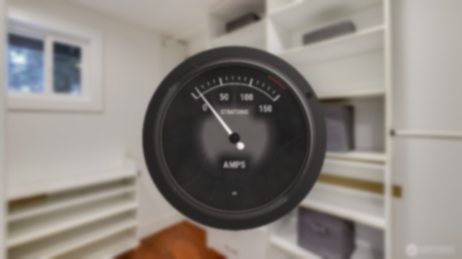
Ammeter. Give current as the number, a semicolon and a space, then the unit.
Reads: 10; A
